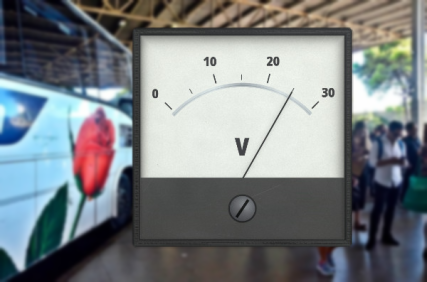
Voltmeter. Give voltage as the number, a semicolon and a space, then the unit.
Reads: 25; V
